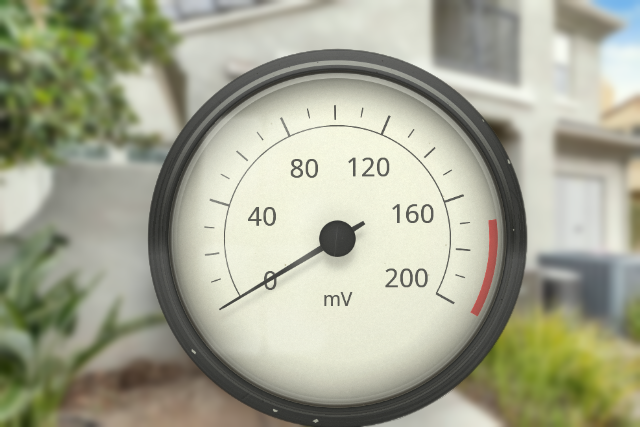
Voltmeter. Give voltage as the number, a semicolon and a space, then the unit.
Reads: 0; mV
